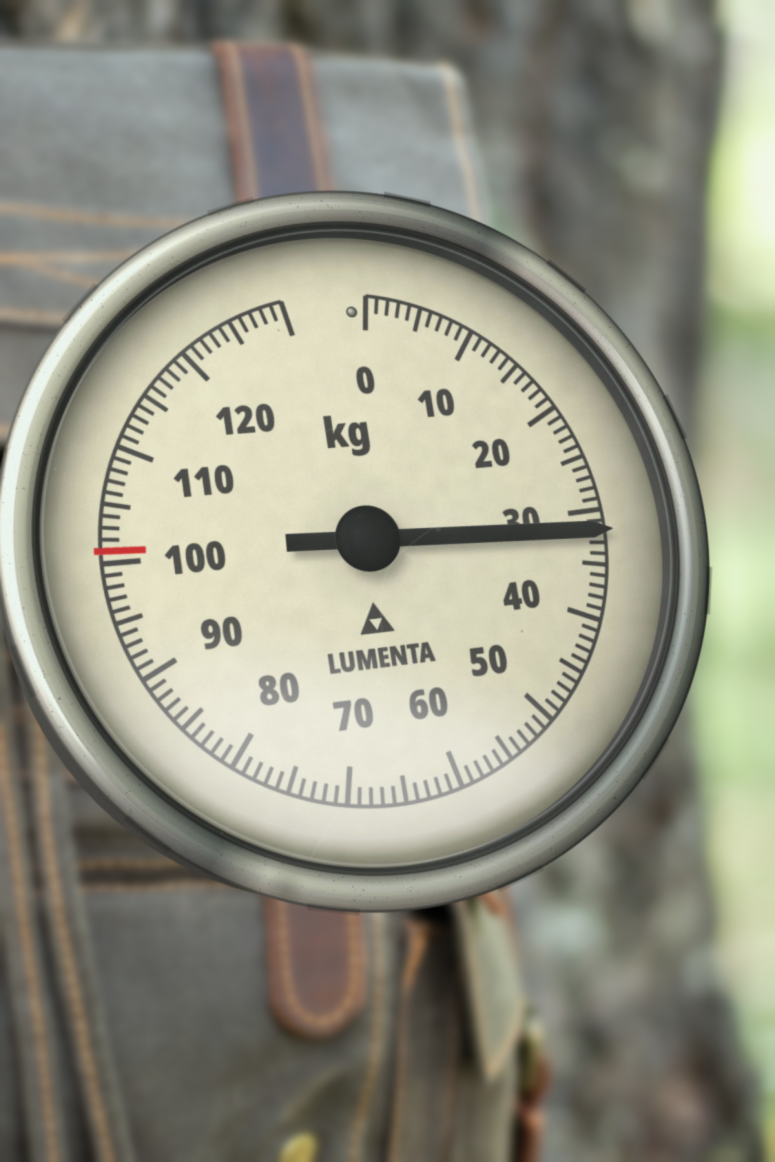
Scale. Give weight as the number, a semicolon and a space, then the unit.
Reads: 32; kg
